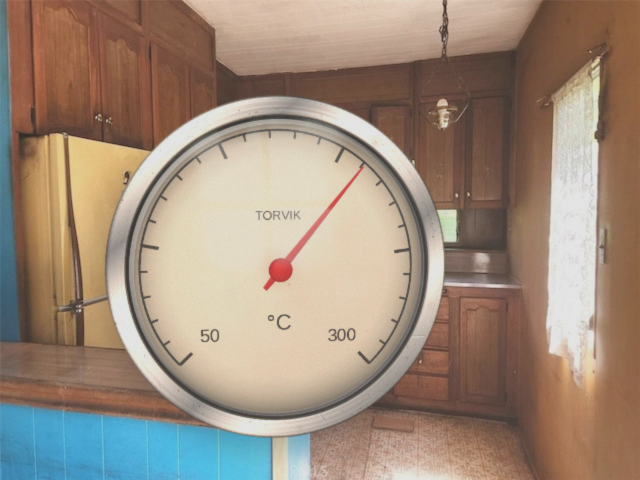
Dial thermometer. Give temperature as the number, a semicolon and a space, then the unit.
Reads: 210; °C
